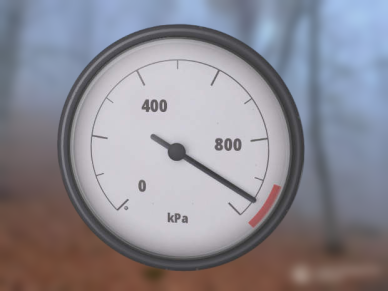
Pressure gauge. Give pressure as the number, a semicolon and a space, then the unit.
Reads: 950; kPa
